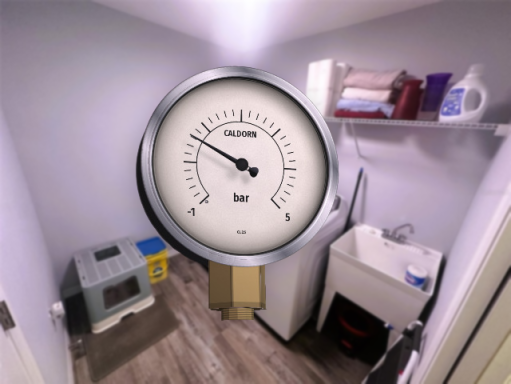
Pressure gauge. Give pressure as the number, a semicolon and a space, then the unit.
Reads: 0.6; bar
